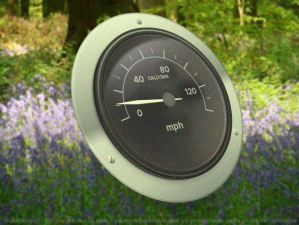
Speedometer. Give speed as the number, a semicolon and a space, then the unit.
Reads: 10; mph
